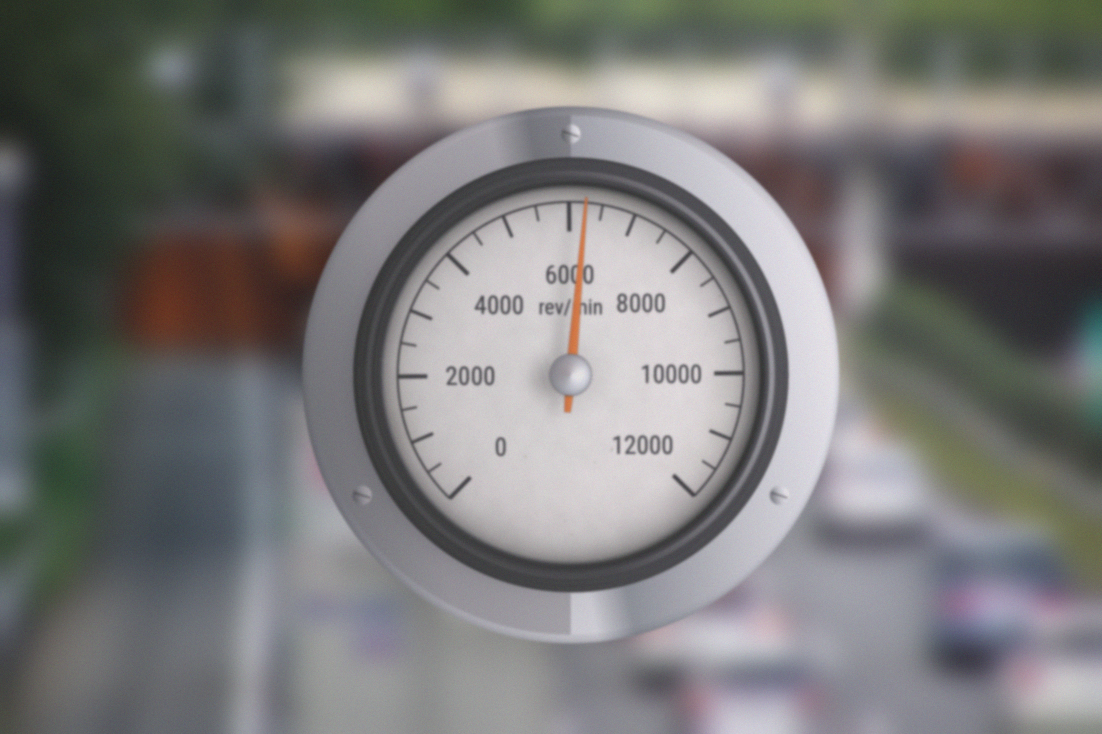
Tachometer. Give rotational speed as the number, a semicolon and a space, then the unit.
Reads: 6250; rpm
